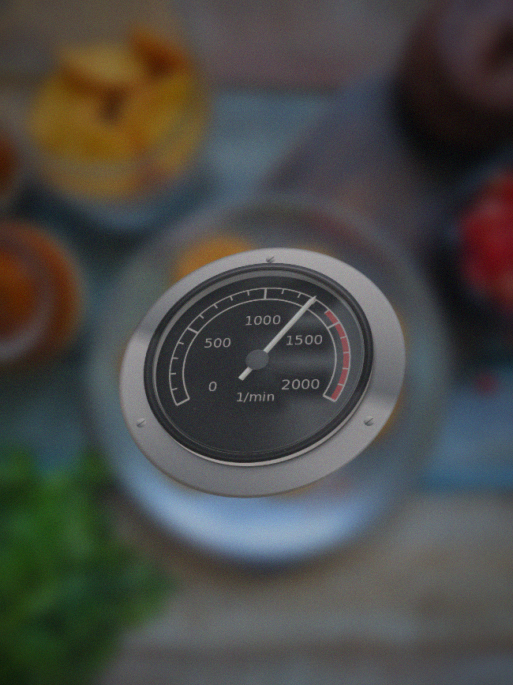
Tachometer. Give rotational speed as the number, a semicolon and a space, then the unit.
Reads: 1300; rpm
